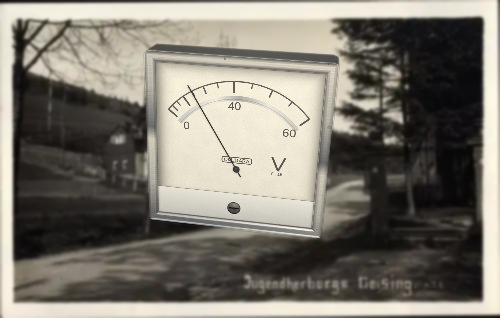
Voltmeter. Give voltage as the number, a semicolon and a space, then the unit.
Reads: 25; V
